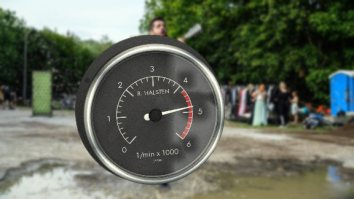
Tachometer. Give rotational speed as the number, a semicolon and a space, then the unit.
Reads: 4800; rpm
